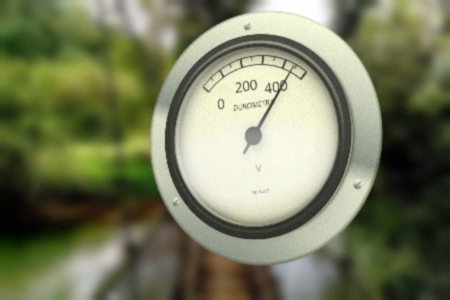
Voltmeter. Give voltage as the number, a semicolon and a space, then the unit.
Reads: 450; V
